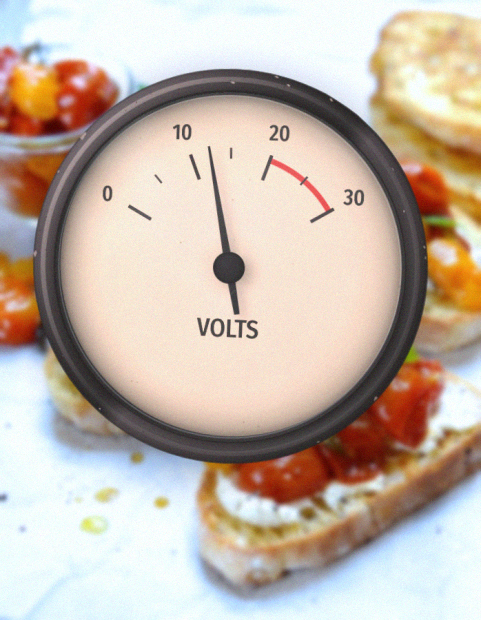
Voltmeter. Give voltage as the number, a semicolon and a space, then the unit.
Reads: 12.5; V
